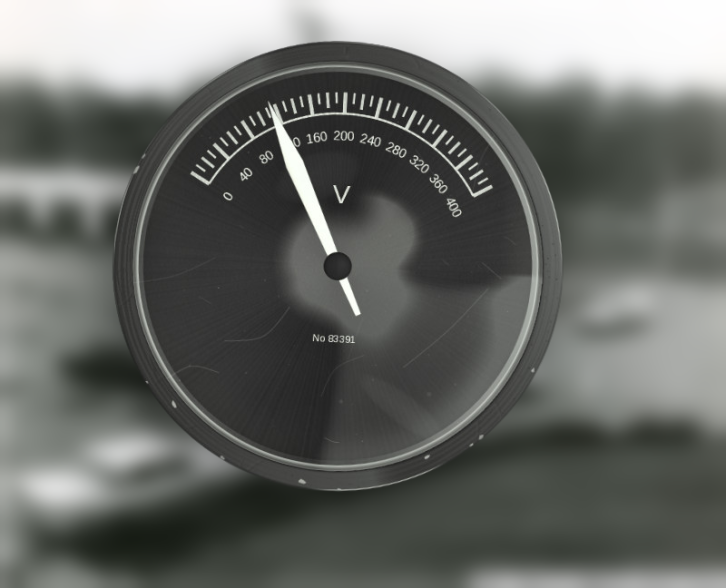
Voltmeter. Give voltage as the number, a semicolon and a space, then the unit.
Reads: 115; V
